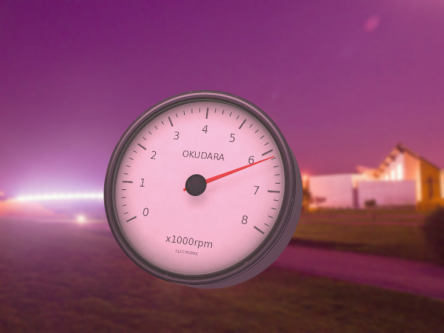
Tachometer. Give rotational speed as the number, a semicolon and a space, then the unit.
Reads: 6200; rpm
